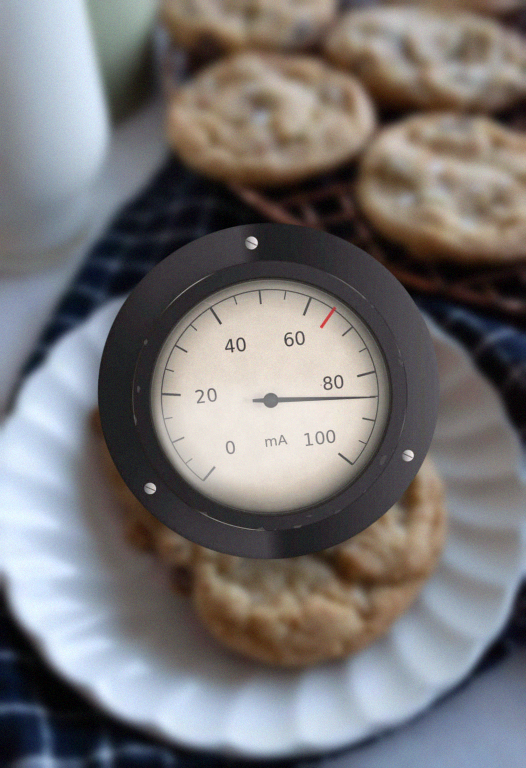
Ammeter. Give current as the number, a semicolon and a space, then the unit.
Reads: 85; mA
